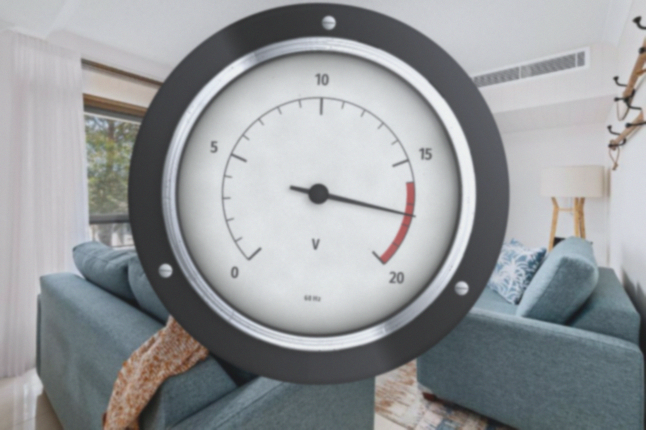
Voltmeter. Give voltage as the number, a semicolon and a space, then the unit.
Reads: 17.5; V
